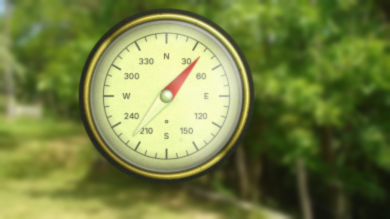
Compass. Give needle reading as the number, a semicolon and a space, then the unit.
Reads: 40; °
